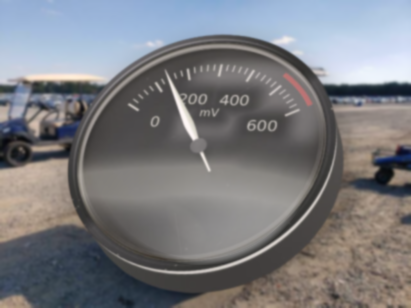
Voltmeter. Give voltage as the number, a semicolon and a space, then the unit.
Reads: 140; mV
